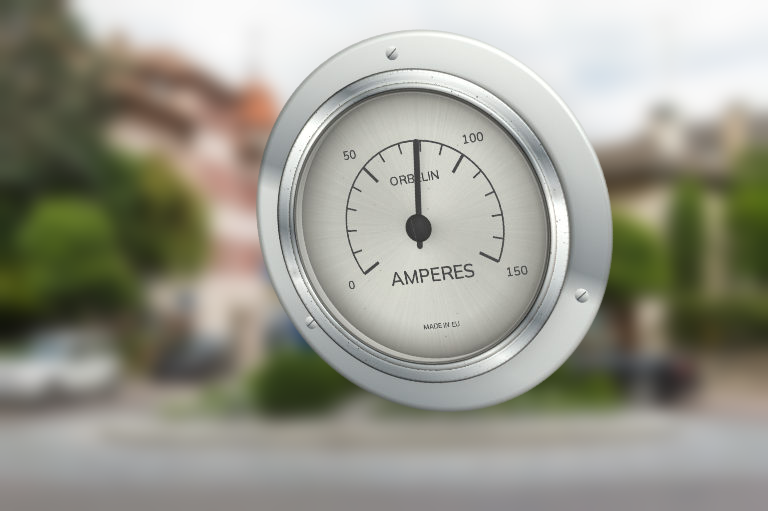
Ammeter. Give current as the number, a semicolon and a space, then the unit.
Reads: 80; A
